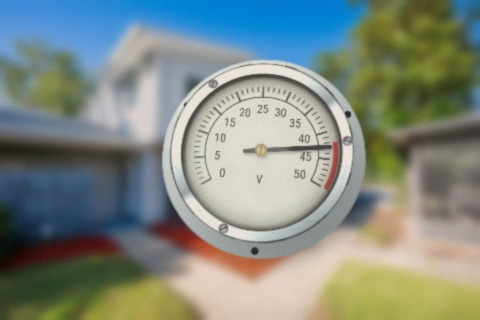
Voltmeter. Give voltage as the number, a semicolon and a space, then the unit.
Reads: 43; V
